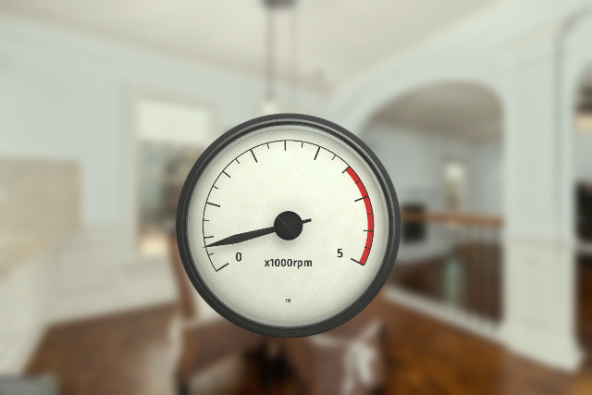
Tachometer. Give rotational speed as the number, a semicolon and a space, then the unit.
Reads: 375; rpm
